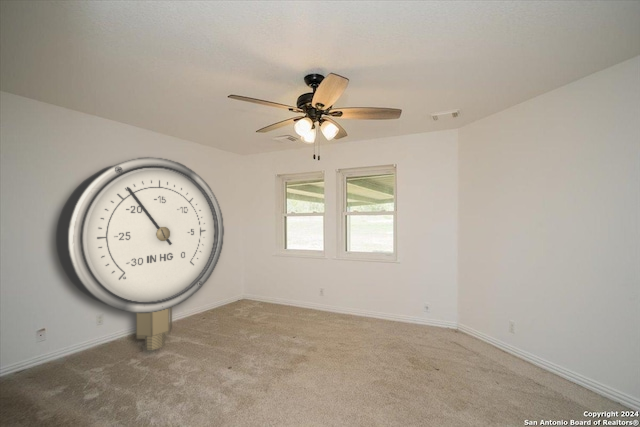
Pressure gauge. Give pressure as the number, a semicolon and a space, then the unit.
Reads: -19; inHg
